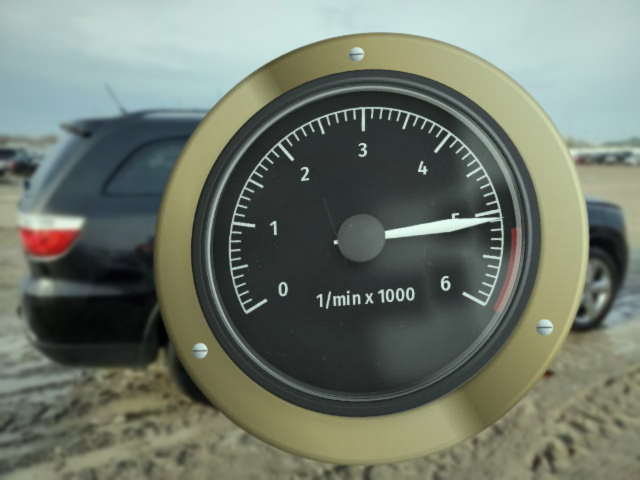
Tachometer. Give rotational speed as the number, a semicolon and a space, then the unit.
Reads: 5100; rpm
